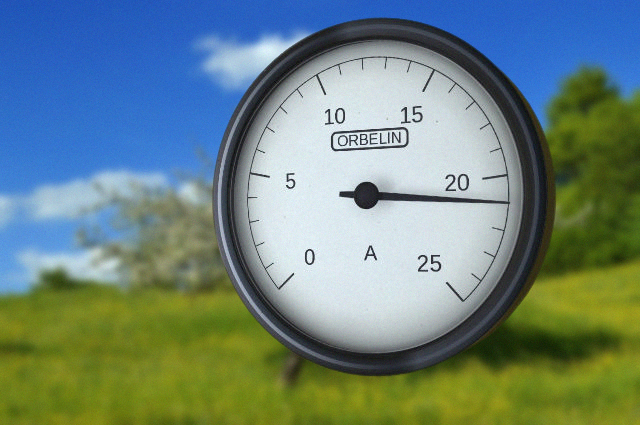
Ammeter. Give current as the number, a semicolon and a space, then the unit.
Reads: 21; A
